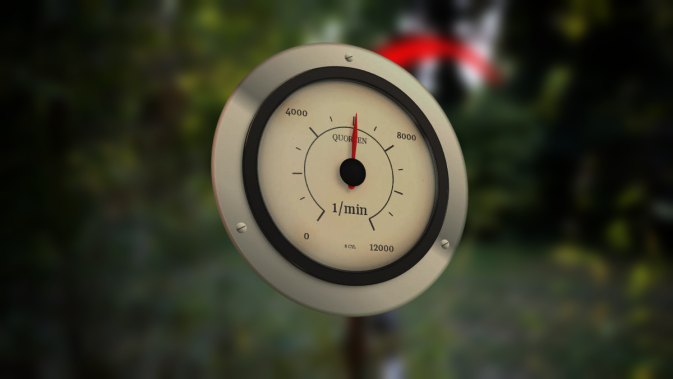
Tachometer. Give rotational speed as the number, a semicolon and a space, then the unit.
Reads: 6000; rpm
